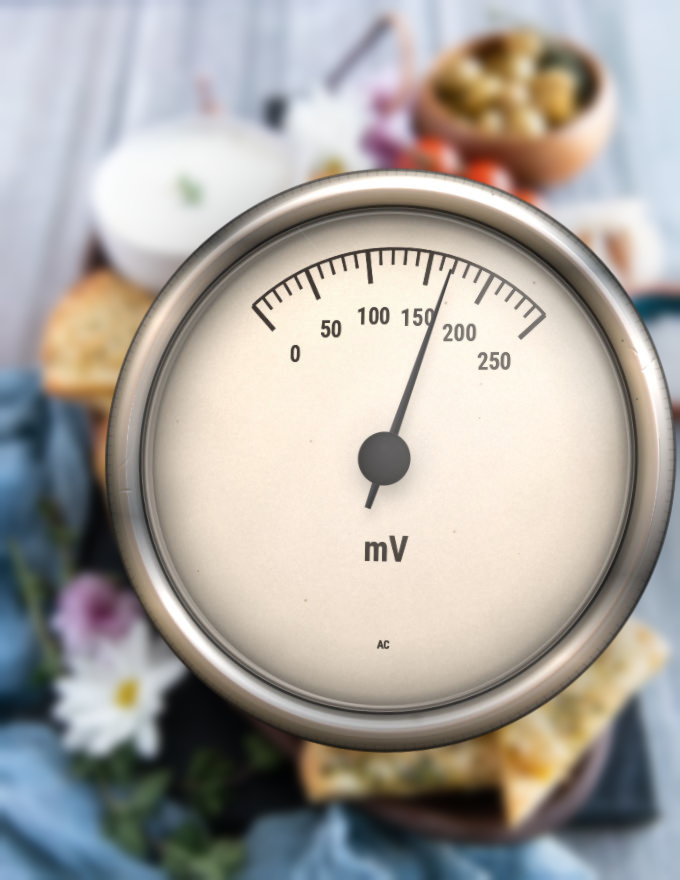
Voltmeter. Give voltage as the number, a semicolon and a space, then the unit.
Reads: 170; mV
